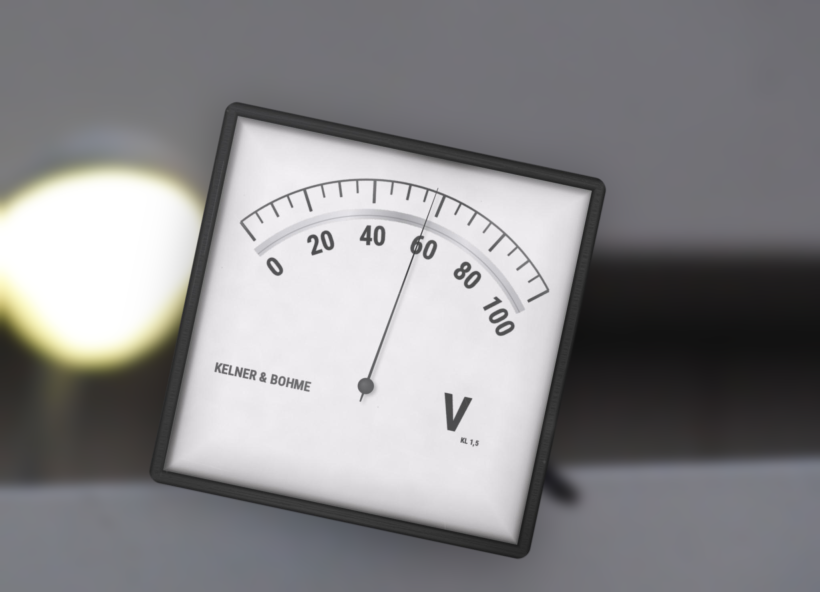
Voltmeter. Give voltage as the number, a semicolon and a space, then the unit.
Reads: 57.5; V
